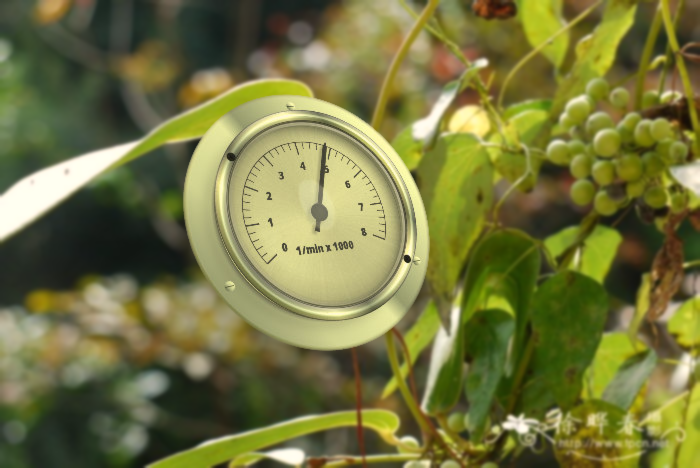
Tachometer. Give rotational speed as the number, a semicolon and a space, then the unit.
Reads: 4800; rpm
